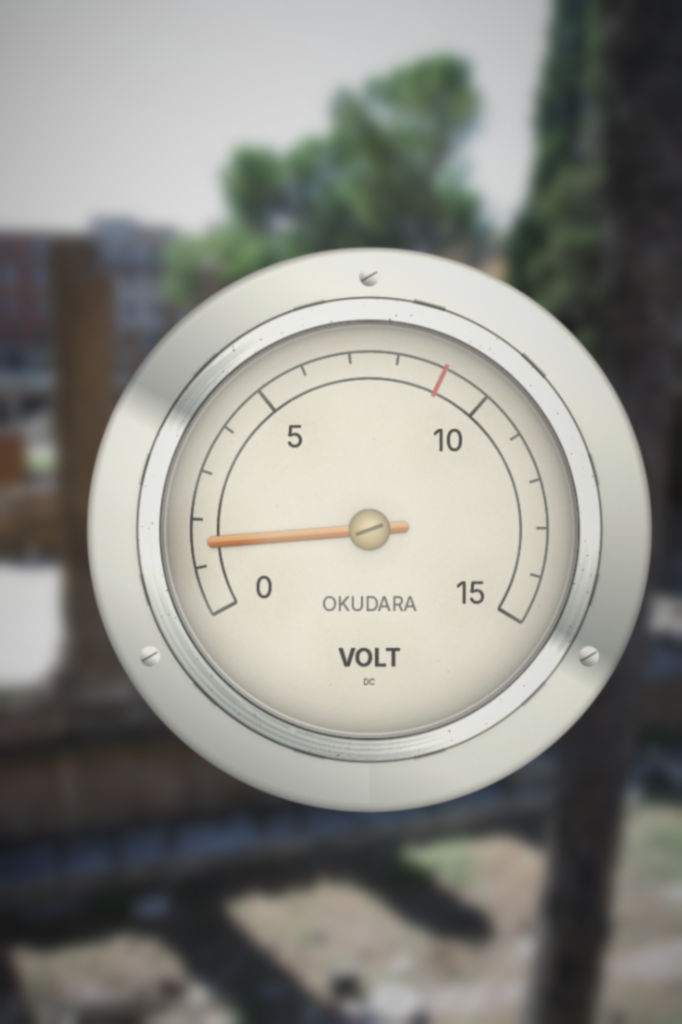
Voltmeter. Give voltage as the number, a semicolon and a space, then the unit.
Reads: 1.5; V
